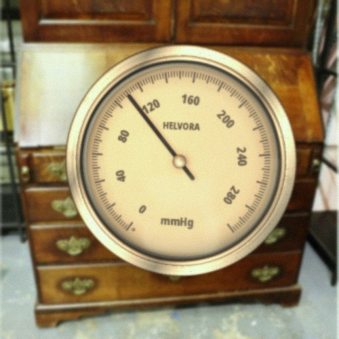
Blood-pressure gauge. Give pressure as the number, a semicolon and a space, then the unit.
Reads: 110; mmHg
